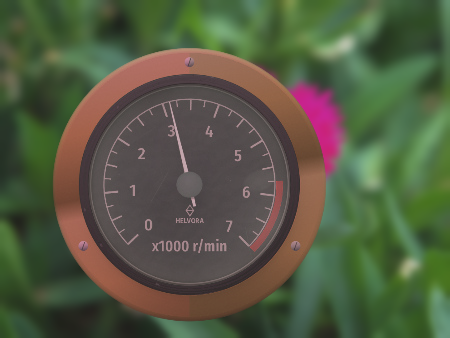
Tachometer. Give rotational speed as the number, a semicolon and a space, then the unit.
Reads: 3125; rpm
